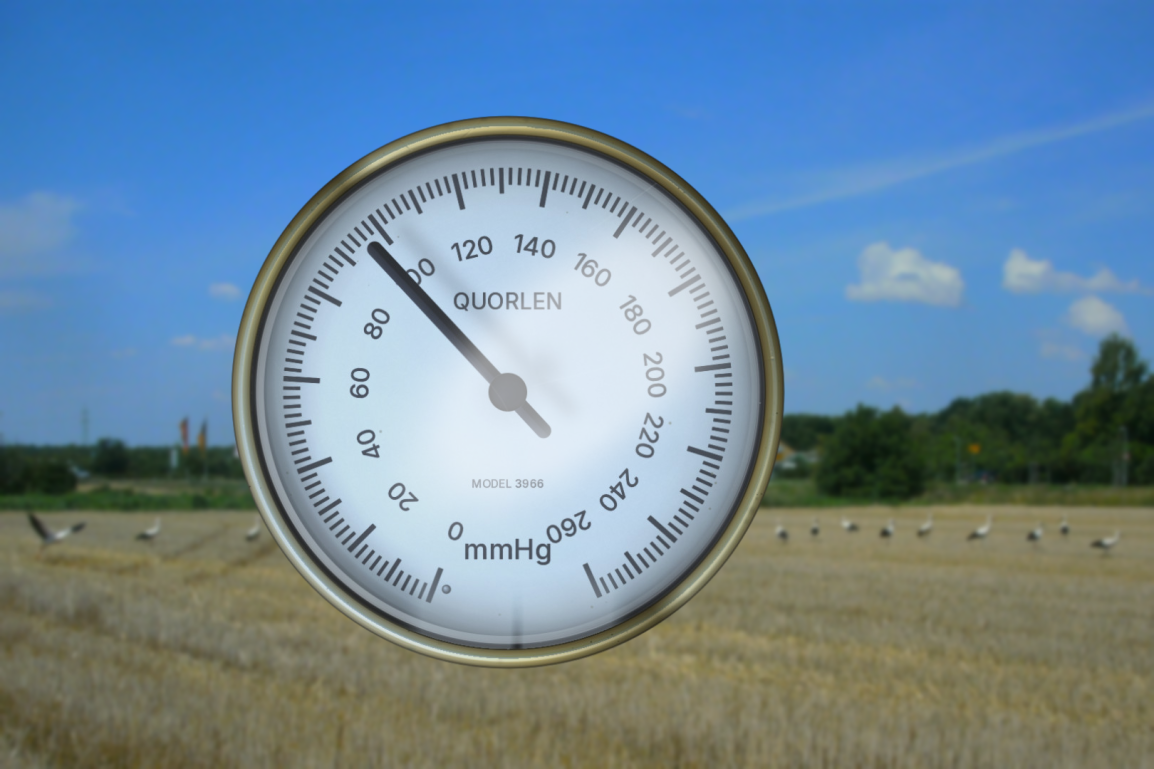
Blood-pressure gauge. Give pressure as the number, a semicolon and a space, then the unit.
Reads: 96; mmHg
